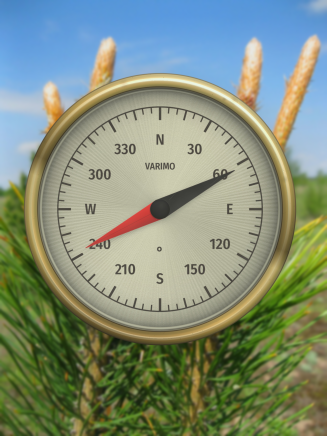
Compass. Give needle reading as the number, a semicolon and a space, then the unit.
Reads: 242.5; °
